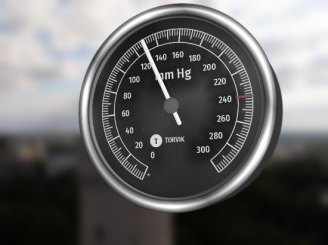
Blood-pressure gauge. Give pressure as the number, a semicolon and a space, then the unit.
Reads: 130; mmHg
